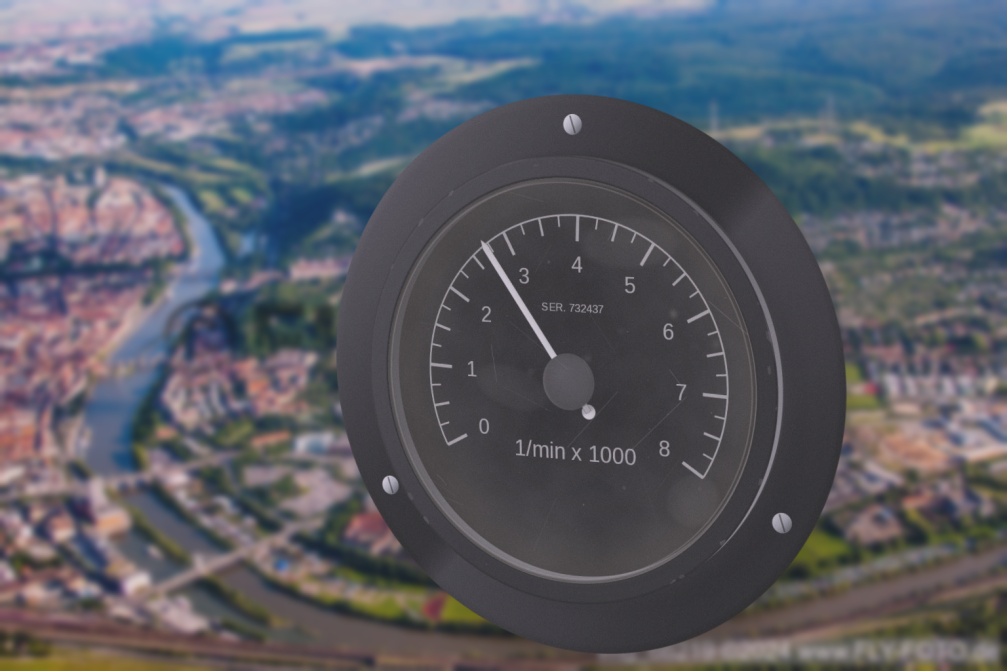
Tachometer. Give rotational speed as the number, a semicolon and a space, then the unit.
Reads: 2750; rpm
